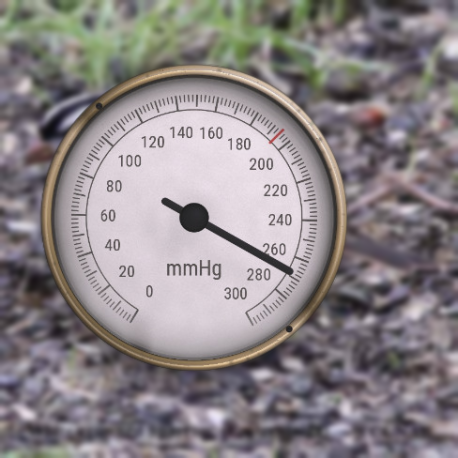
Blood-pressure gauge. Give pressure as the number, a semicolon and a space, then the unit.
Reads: 268; mmHg
